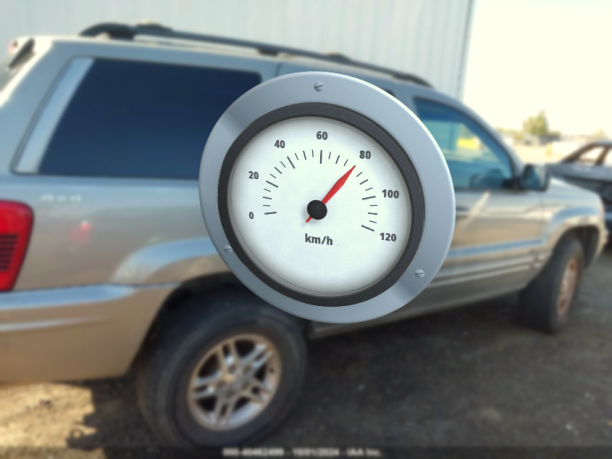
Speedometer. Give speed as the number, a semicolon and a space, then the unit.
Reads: 80; km/h
